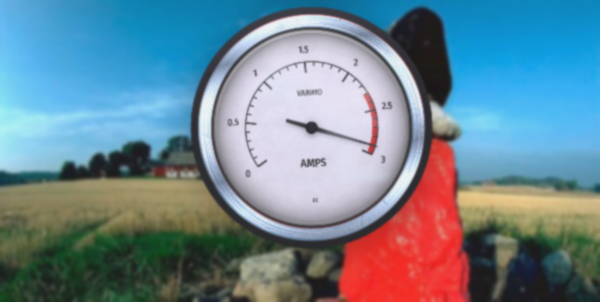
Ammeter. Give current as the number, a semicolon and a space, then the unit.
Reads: 2.9; A
